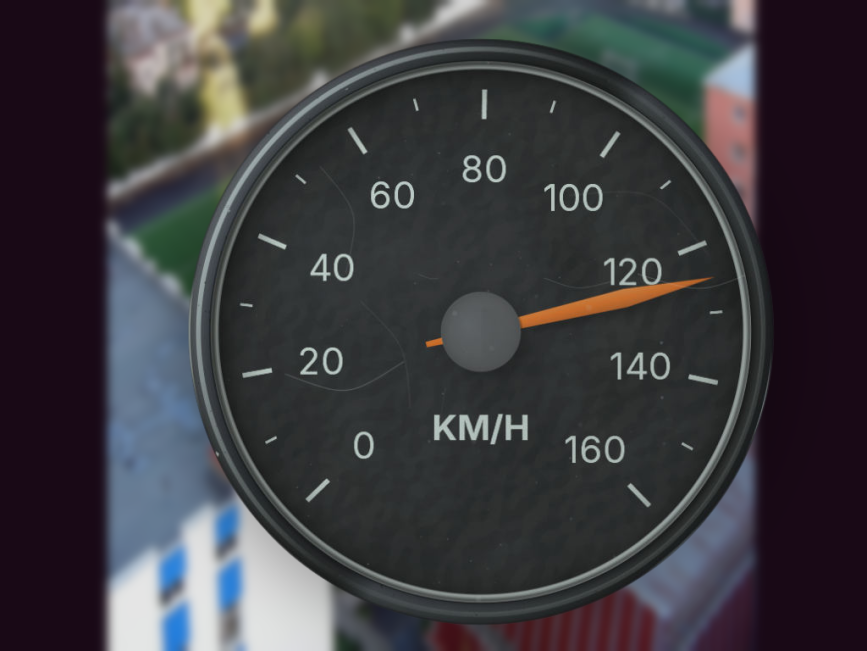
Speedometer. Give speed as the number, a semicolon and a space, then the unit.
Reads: 125; km/h
